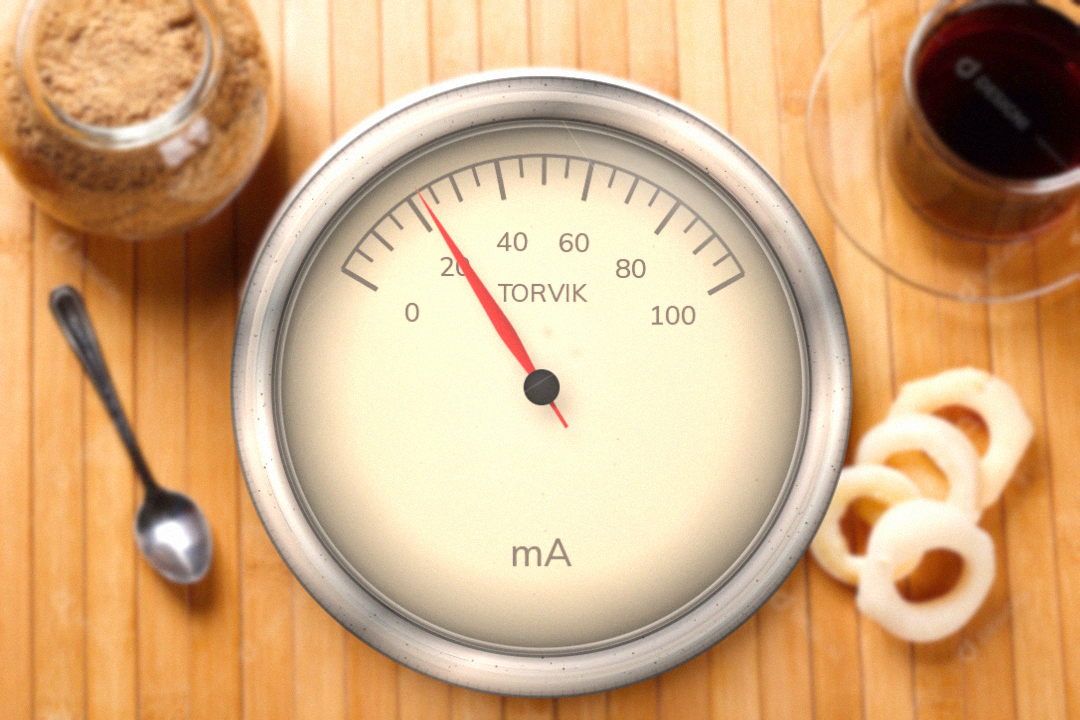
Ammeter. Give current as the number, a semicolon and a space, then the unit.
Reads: 22.5; mA
